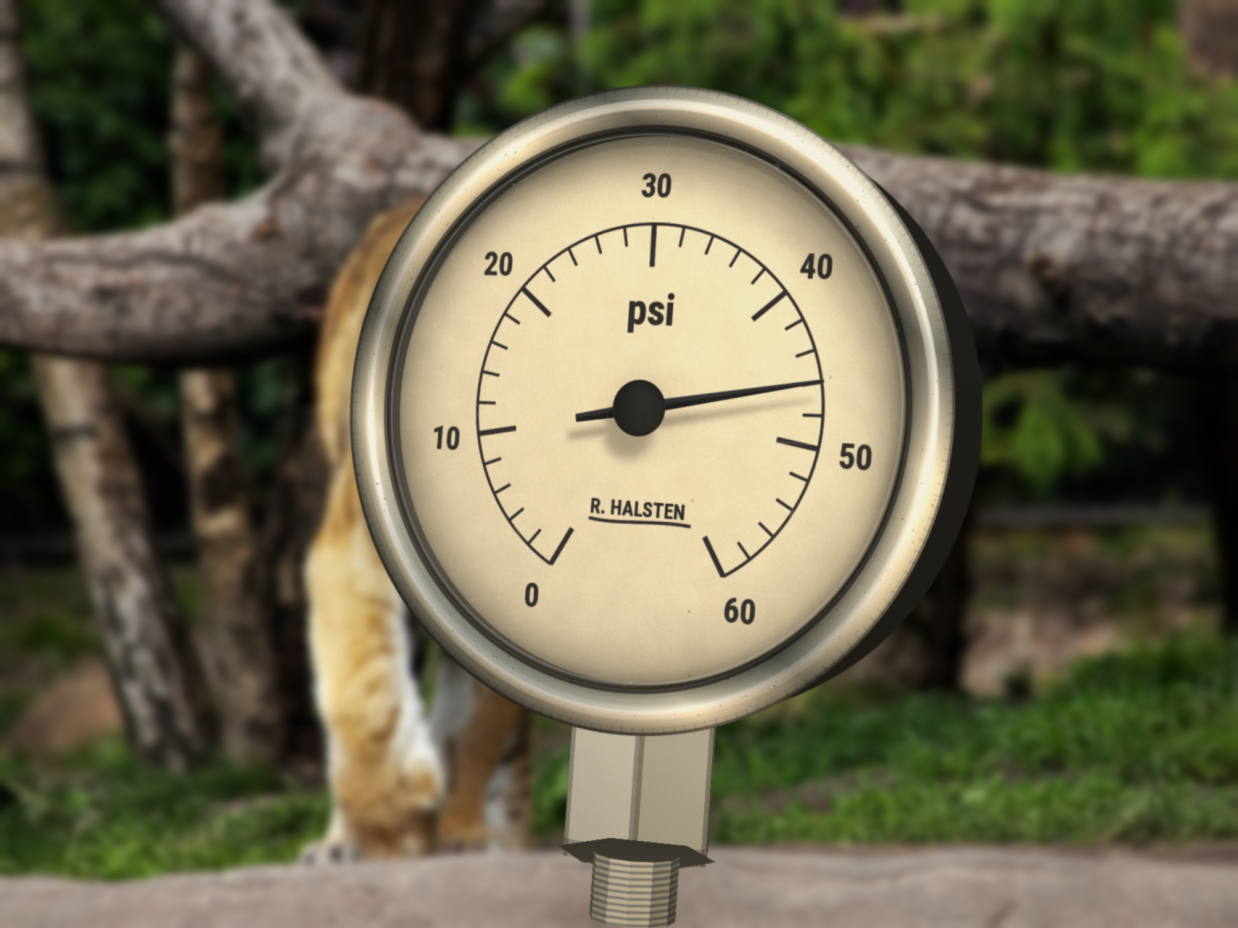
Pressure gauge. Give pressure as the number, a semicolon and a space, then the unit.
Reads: 46; psi
